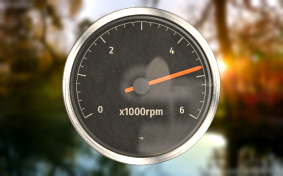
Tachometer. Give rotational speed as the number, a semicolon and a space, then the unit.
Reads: 4800; rpm
